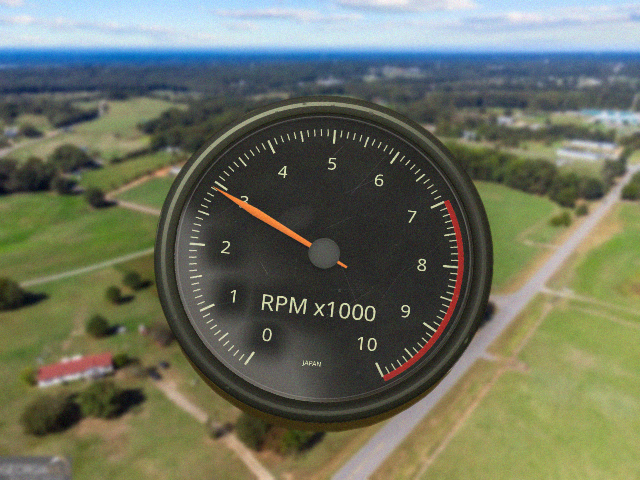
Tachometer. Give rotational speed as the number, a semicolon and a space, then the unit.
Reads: 2900; rpm
